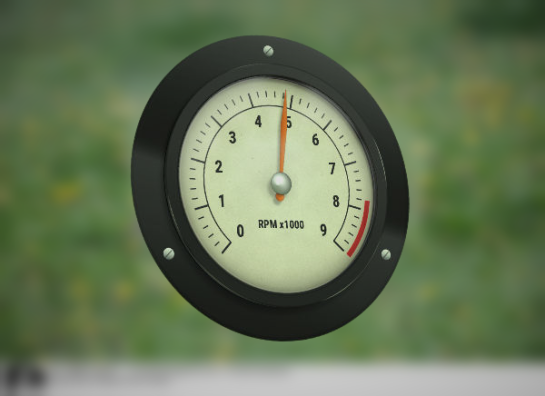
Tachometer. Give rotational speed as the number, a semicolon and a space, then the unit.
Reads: 4800; rpm
